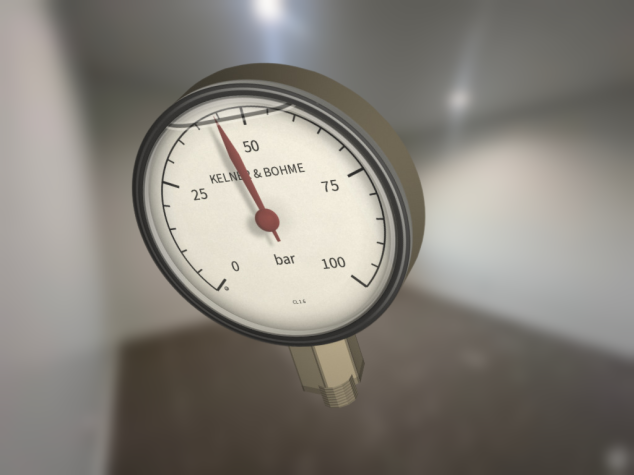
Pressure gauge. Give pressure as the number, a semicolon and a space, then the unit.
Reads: 45; bar
